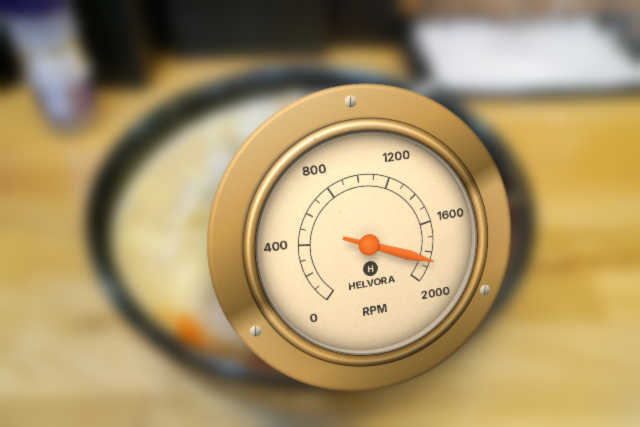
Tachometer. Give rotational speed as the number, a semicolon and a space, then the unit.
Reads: 1850; rpm
